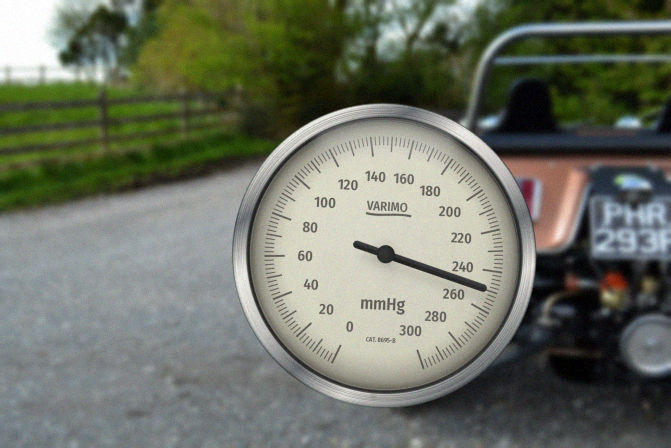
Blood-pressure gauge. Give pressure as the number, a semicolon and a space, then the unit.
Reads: 250; mmHg
